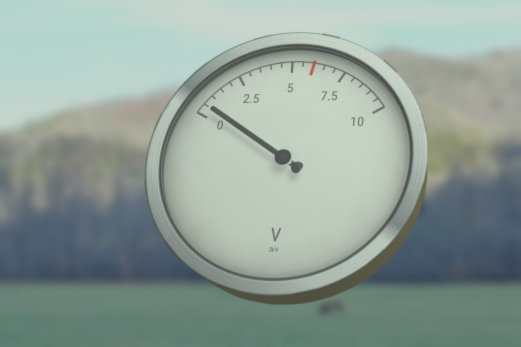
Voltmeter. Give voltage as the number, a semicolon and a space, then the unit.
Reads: 0.5; V
